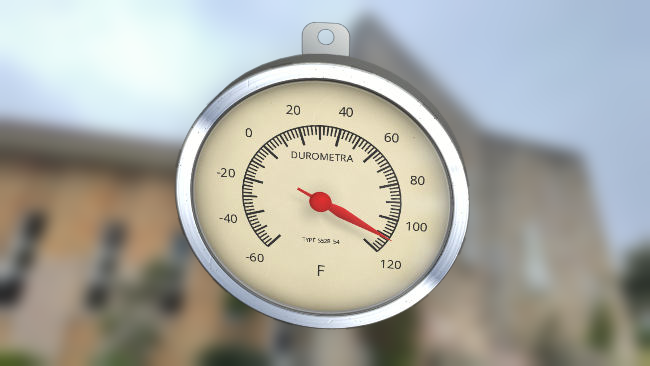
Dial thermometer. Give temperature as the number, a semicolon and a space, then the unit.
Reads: 110; °F
